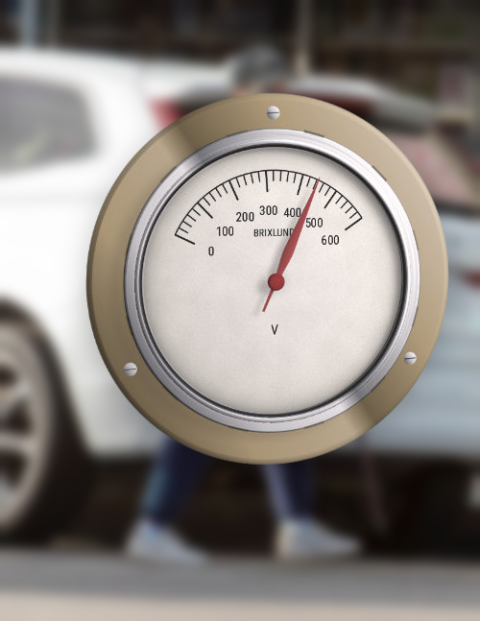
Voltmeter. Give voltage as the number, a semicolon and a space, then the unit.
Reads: 440; V
